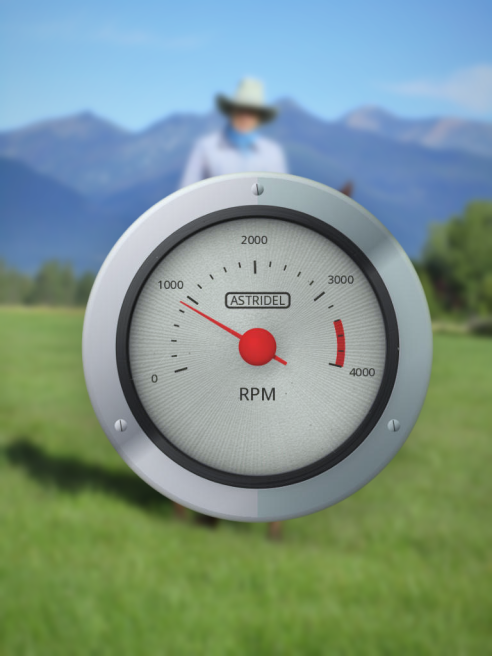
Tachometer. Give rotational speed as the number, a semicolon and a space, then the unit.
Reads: 900; rpm
